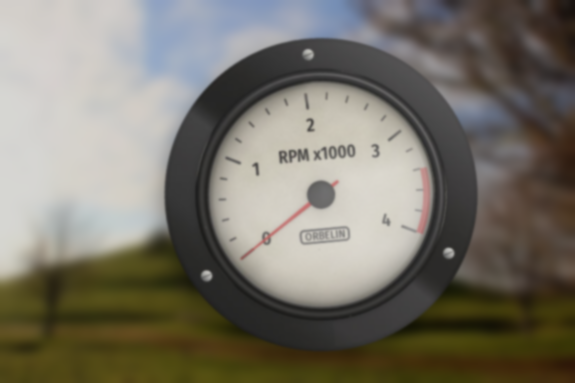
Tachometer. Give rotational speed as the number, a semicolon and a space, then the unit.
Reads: 0; rpm
